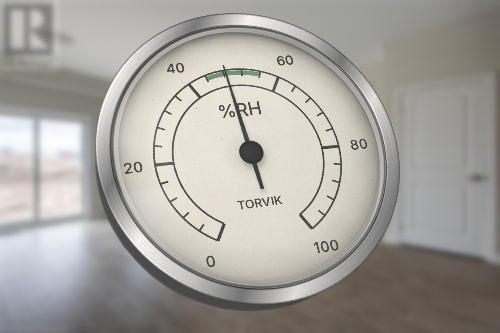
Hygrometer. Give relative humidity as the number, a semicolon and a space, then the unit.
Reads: 48; %
